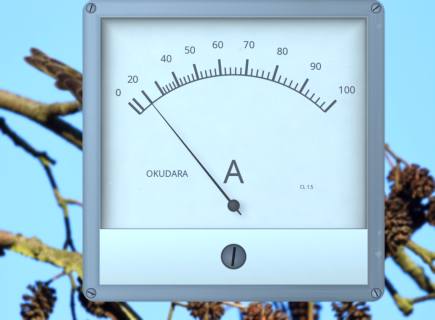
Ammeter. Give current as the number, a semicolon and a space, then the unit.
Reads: 20; A
